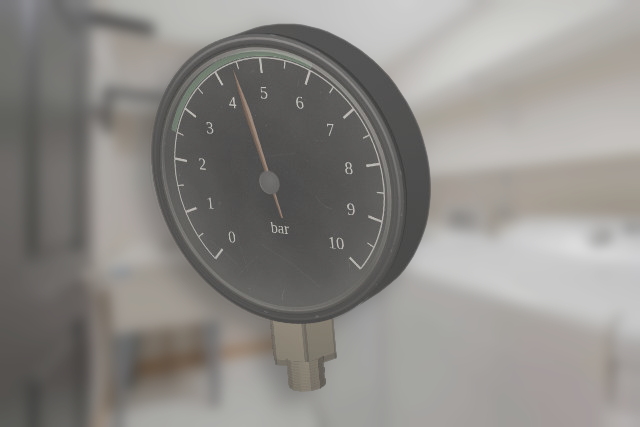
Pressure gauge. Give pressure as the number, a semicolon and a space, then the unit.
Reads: 4.5; bar
